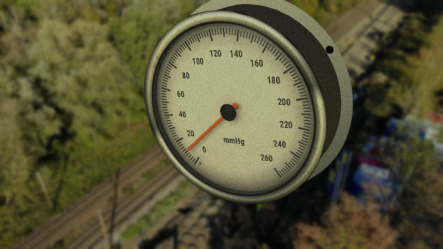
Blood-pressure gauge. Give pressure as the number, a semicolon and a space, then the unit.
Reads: 10; mmHg
